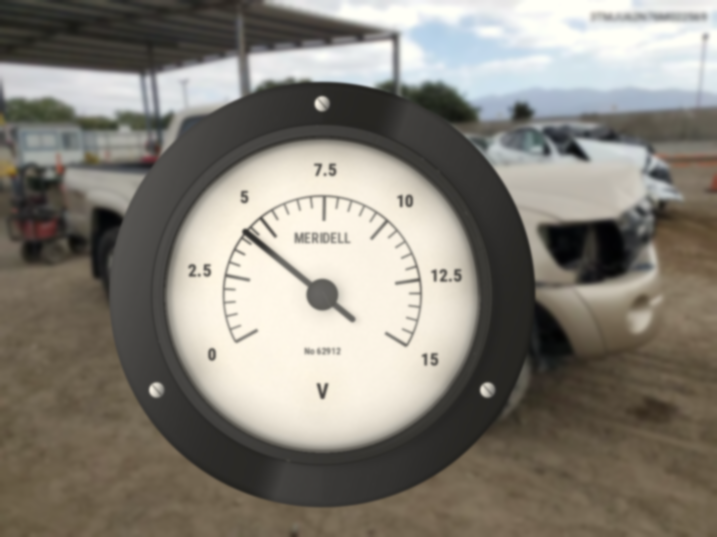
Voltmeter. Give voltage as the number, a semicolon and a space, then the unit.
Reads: 4.25; V
